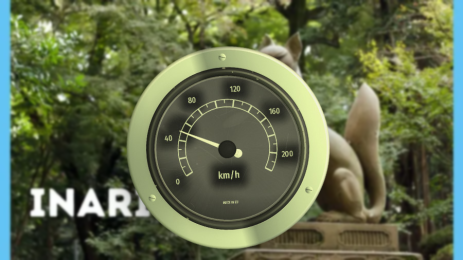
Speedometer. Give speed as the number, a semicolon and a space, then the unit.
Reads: 50; km/h
